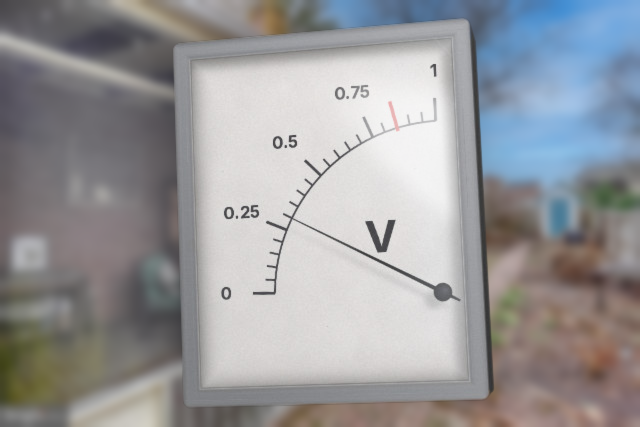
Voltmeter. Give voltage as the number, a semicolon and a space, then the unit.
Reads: 0.3; V
